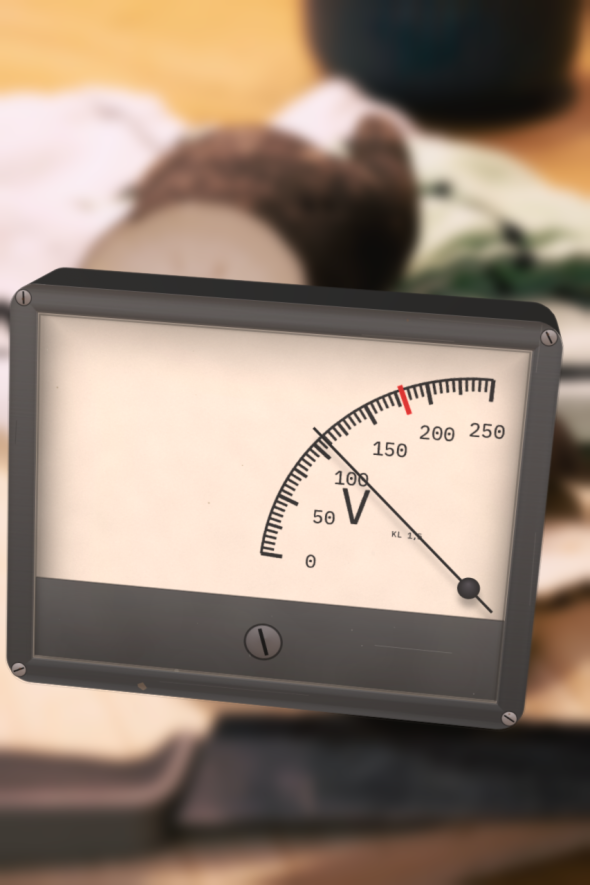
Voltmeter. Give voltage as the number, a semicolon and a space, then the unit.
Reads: 110; V
